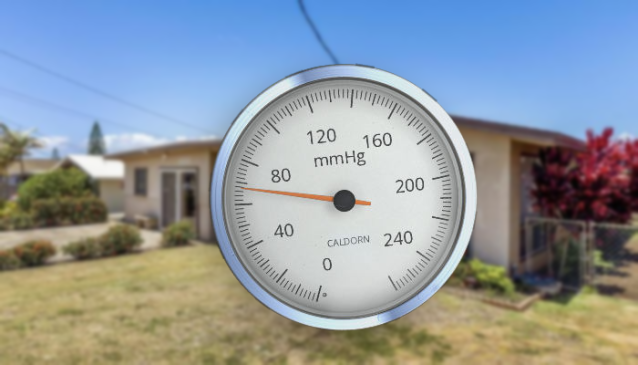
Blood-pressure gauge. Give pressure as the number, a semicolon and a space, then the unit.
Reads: 68; mmHg
